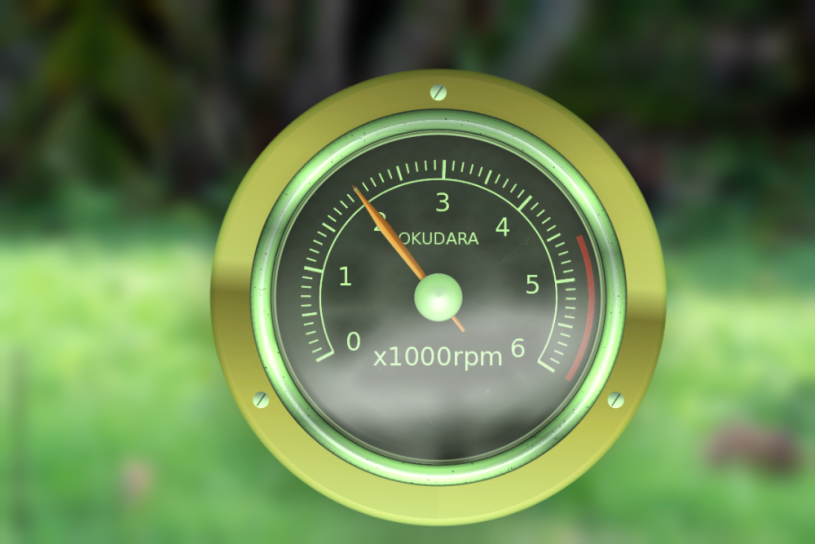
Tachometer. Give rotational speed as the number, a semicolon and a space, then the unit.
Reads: 2000; rpm
